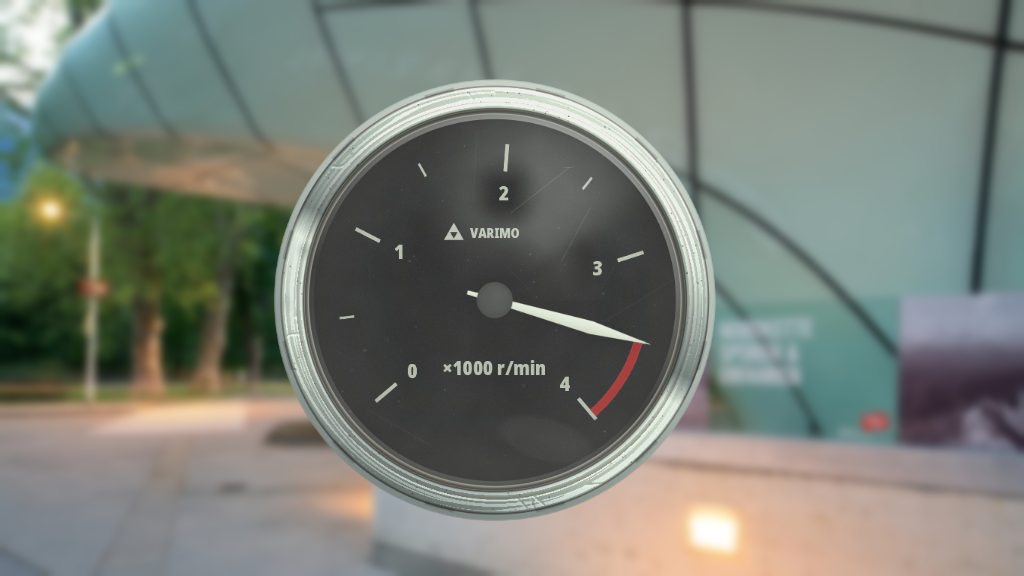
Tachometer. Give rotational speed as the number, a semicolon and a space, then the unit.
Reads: 3500; rpm
